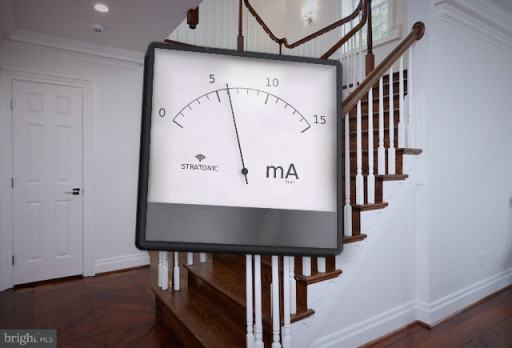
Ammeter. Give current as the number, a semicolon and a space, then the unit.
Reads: 6; mA
